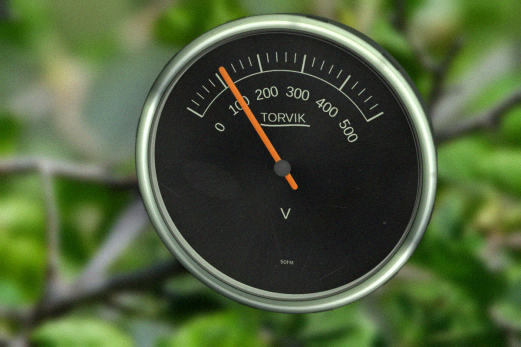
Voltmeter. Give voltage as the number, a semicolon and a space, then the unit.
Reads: 120; V
